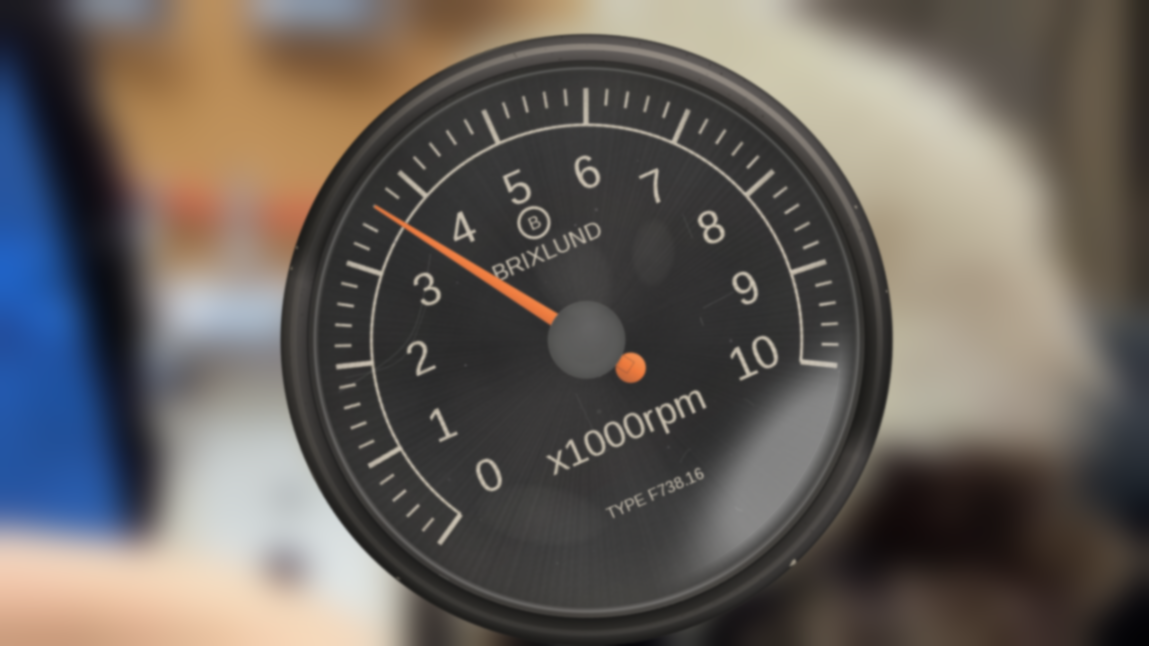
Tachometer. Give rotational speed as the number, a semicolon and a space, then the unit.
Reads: 3600; rpm
